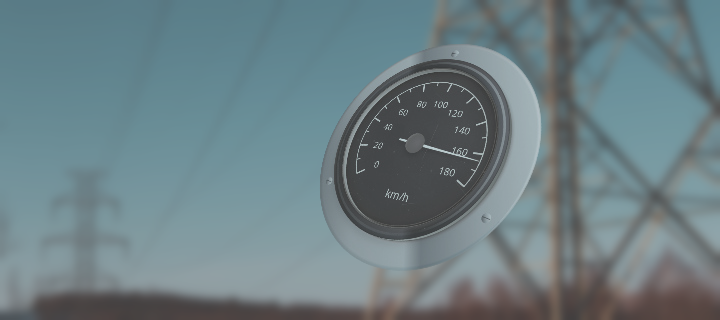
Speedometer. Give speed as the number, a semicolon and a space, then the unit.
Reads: 165; km/h
